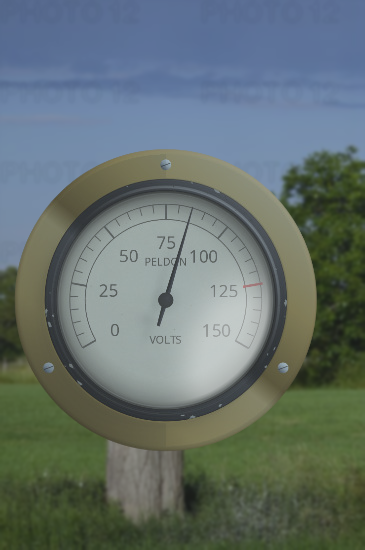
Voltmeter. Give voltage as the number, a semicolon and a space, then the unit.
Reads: 85; V
